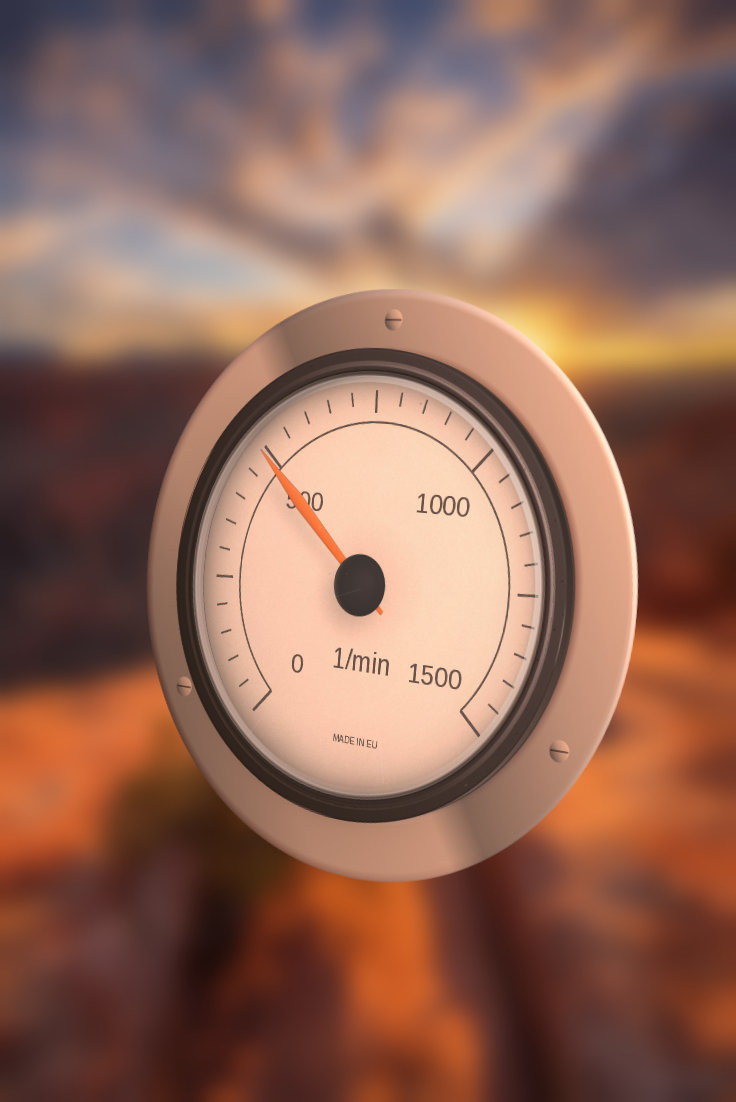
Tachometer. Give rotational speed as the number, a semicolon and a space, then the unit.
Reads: 500; rpm
